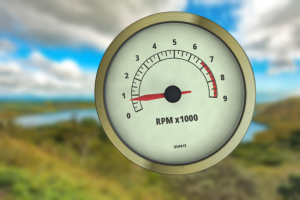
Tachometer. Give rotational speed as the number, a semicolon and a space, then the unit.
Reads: 750; rpm
